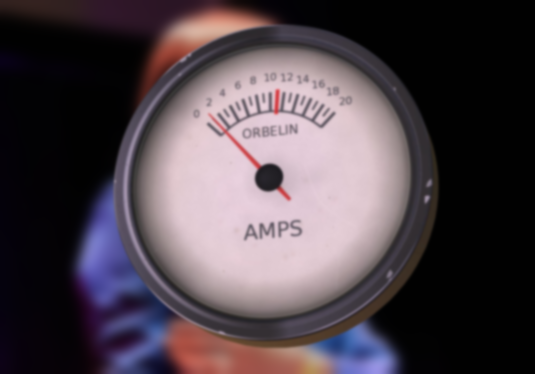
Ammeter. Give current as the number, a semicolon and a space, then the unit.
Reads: 1; A
